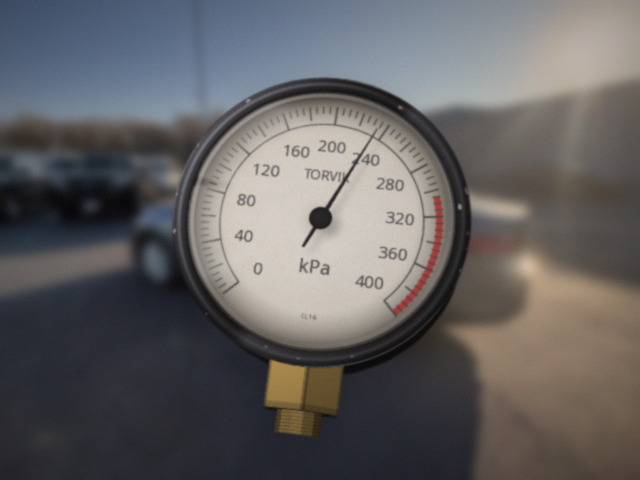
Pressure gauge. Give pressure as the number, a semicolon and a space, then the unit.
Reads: 235; kPa
